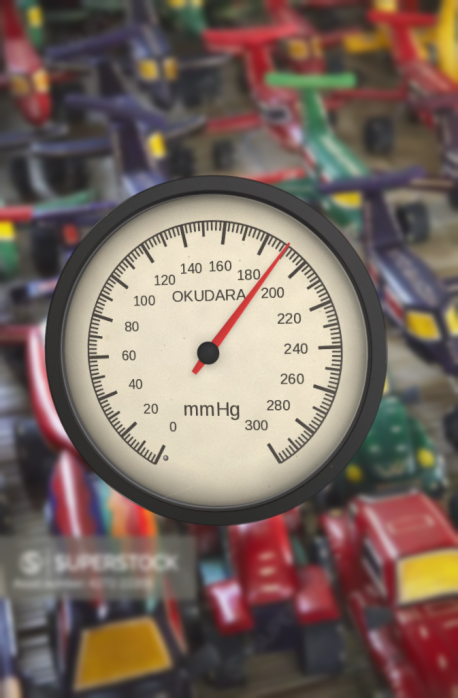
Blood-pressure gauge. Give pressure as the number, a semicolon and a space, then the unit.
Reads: 190; mmHg
